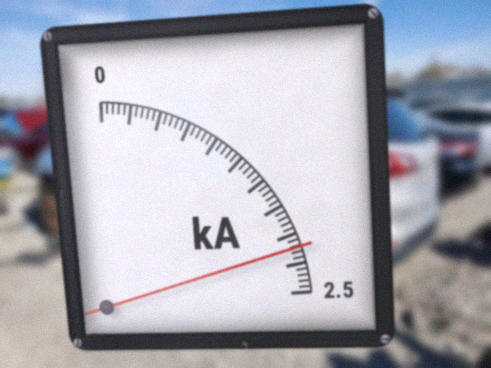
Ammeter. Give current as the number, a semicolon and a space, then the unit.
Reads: 2.1; kA
